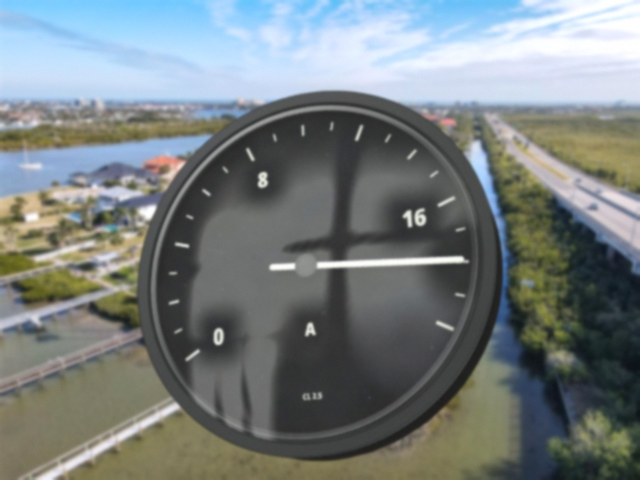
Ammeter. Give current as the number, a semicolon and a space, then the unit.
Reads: 18; A
